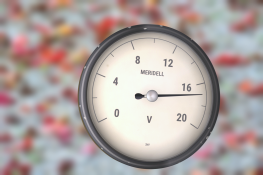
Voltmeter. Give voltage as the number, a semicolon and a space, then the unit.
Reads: 17; V
